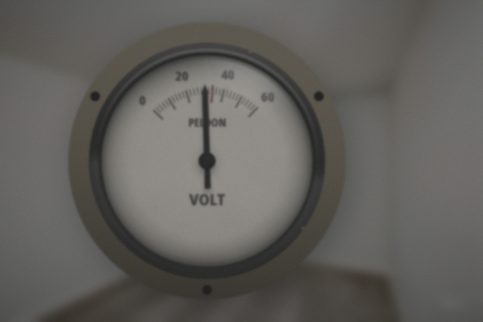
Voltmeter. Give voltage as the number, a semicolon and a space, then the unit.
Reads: 30; V
